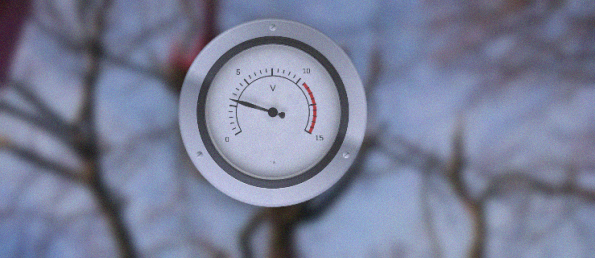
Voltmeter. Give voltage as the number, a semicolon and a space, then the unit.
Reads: 3; V
